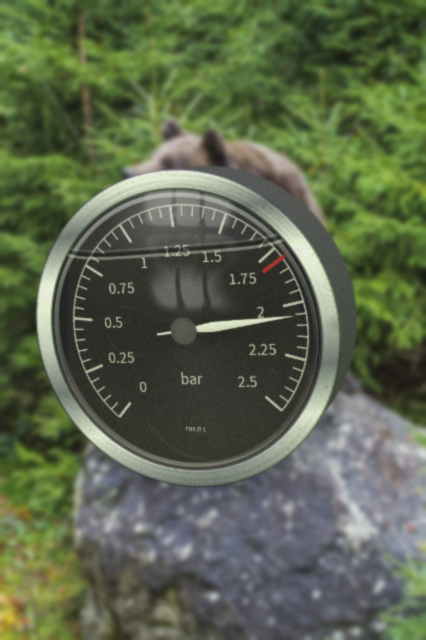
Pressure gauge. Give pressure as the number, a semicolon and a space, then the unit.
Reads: 2.05; bar
